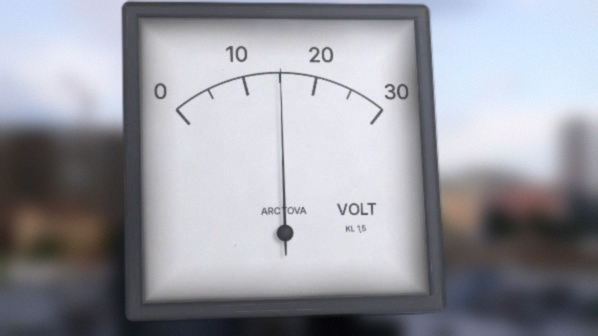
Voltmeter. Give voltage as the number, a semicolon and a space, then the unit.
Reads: 15; V
